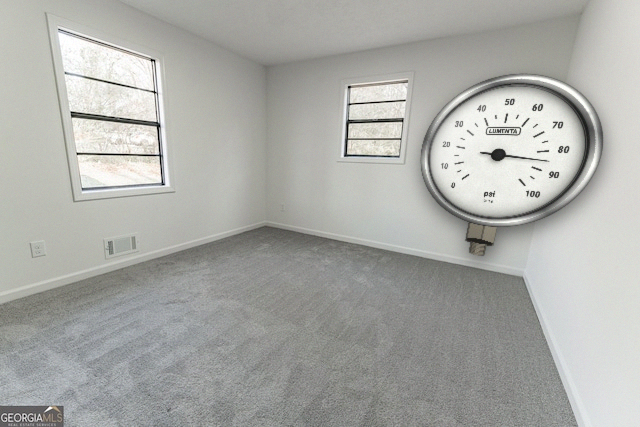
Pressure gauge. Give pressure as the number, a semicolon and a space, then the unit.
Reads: 85; psi
